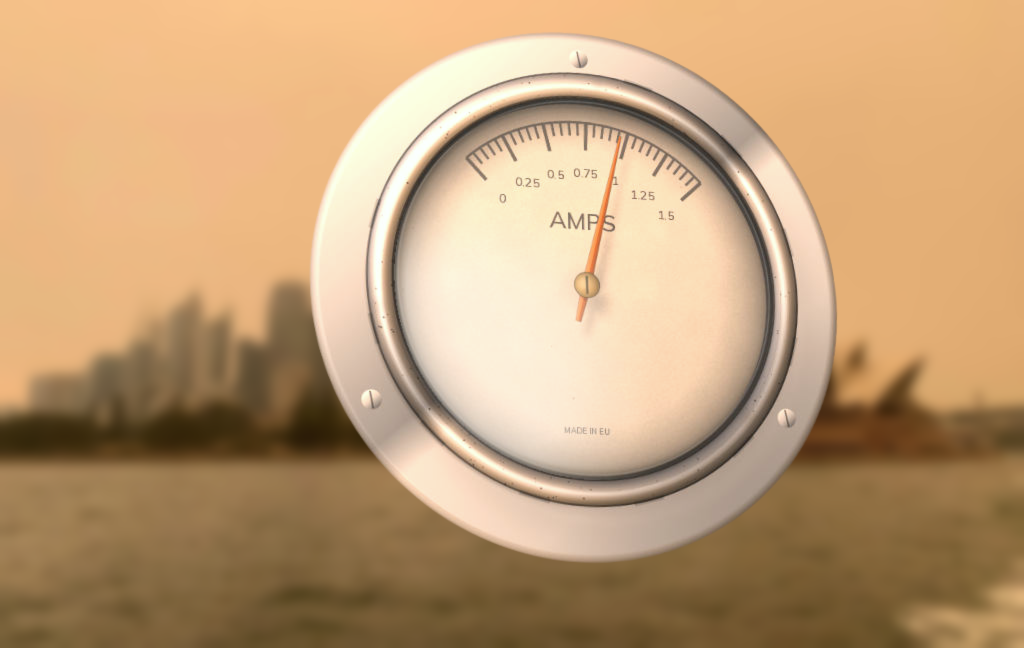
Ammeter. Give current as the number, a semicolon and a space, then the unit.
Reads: 0.95; A
